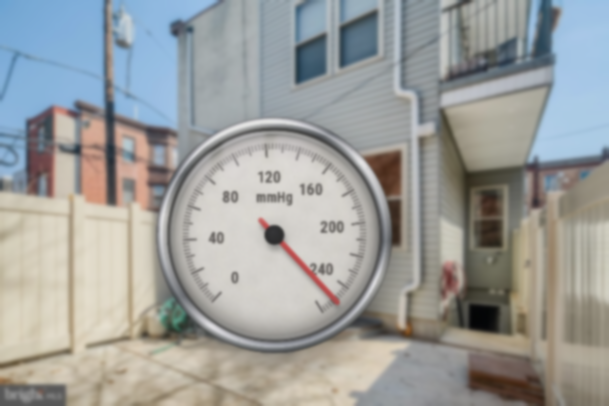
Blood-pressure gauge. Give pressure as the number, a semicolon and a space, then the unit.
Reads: 250; mmHg
